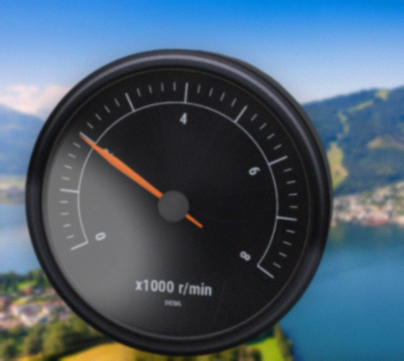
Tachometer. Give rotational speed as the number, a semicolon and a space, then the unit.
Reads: 2000; rpm
